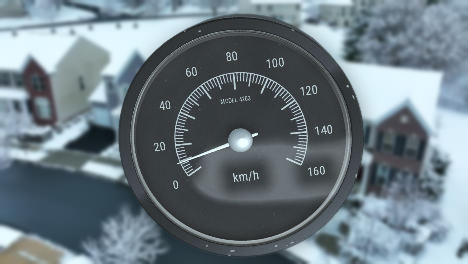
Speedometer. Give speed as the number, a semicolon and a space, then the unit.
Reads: 10; km/h
